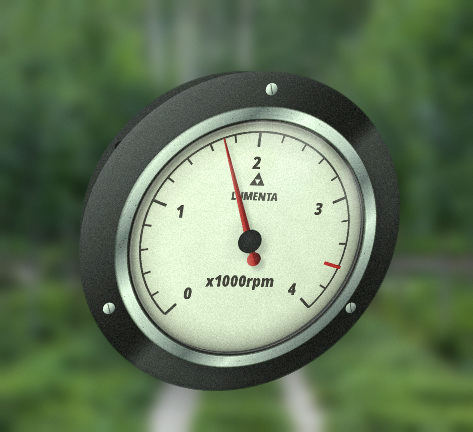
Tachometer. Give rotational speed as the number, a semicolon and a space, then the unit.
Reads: 1700; rpm
